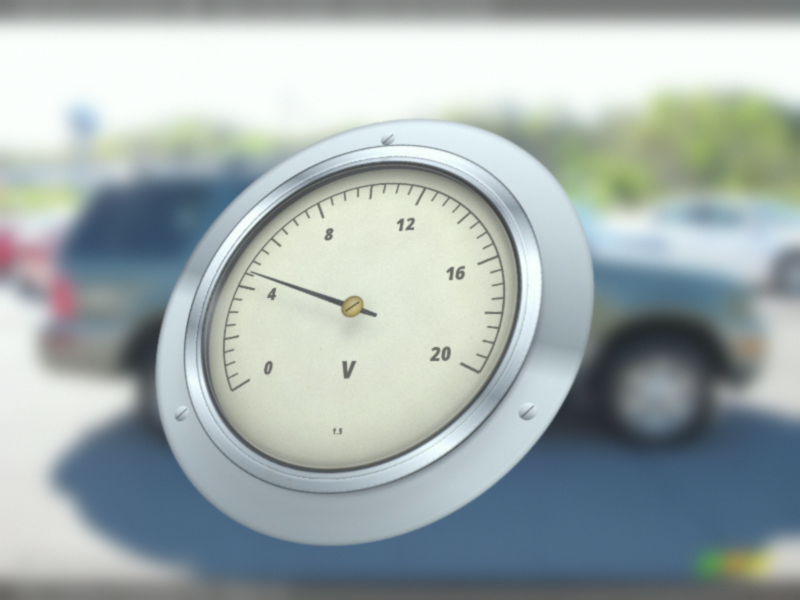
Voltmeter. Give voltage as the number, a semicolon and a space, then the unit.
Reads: 4.5; V
